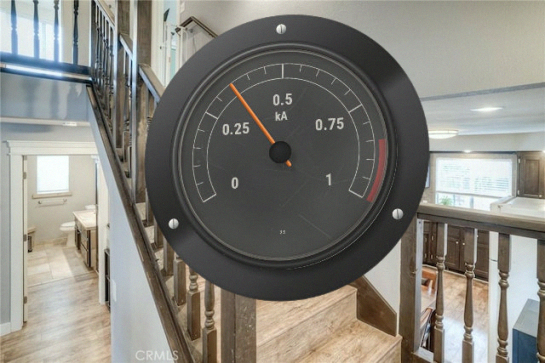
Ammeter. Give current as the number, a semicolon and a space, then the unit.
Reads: 0.35; kA
